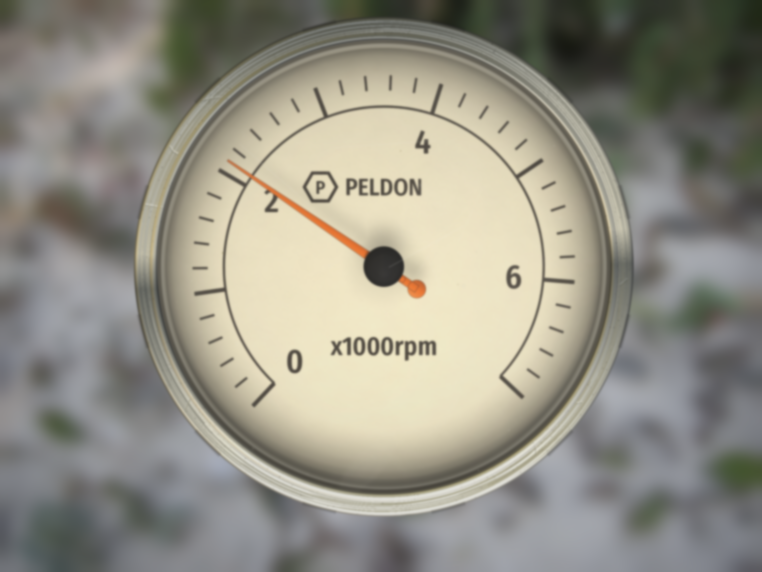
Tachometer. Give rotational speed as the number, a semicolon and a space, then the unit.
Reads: 2100; rpm
